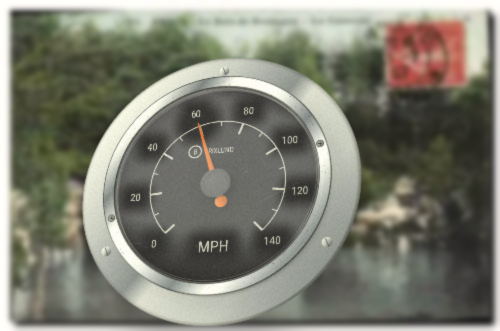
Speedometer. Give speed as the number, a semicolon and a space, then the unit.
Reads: 60; mph
